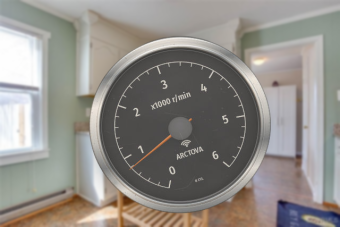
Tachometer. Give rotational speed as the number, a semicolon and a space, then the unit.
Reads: 800; rpm
